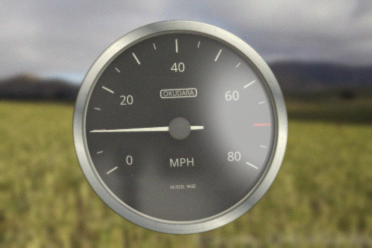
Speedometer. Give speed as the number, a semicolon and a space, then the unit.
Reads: 10; mph
